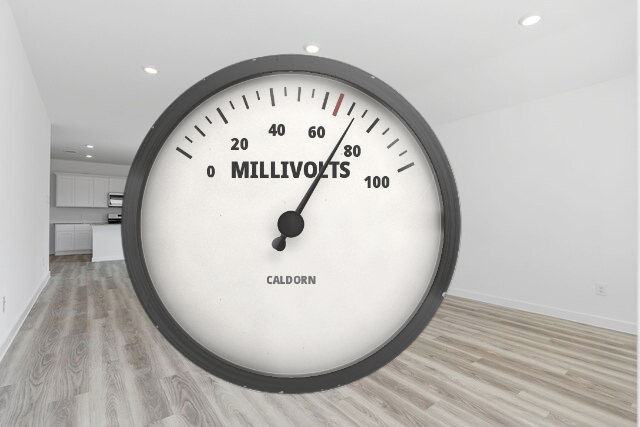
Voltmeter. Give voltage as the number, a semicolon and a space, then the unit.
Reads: 72.5; mV
